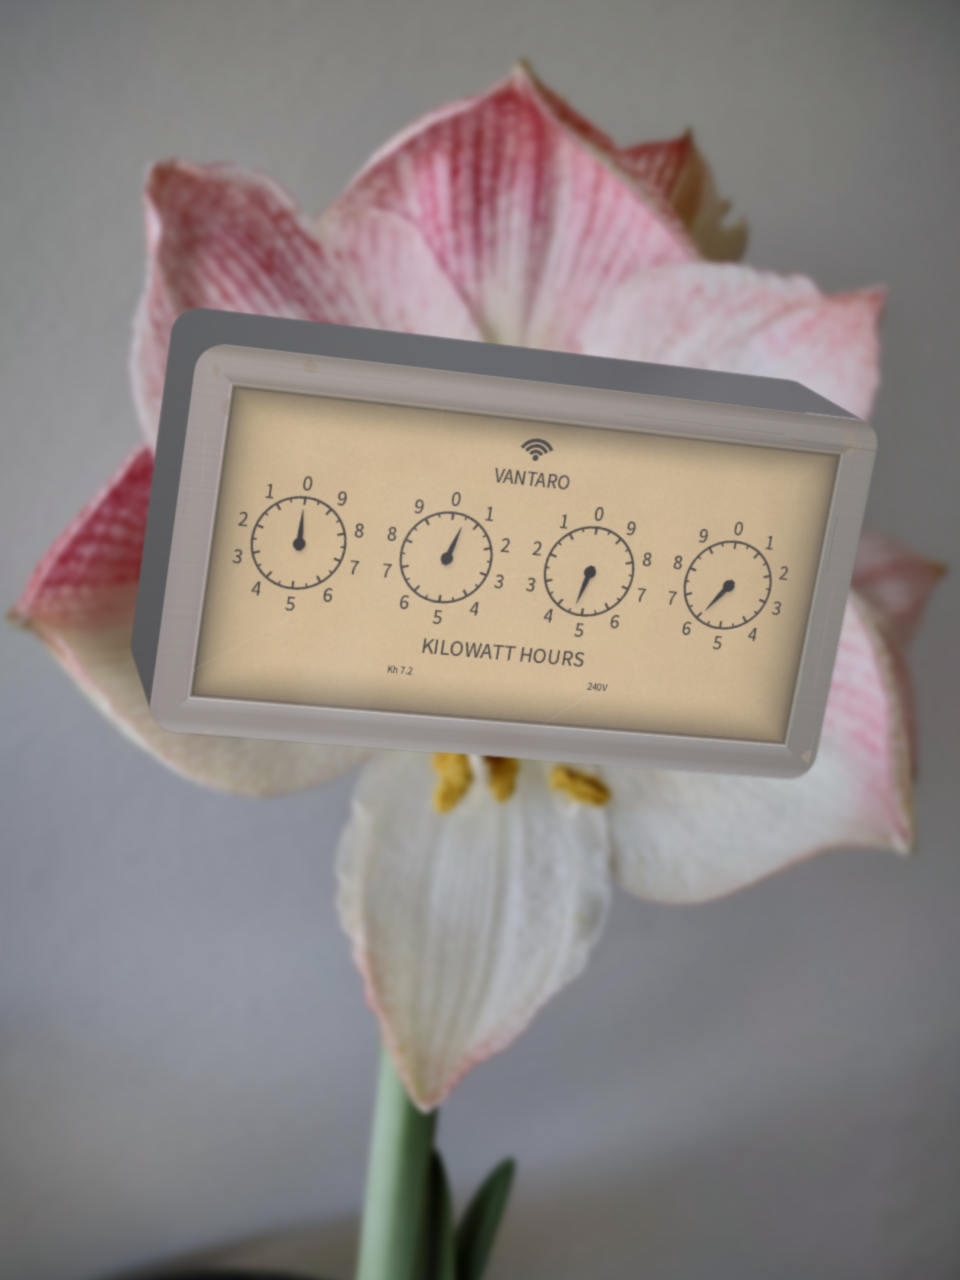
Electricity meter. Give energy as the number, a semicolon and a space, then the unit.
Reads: 46; kWh
